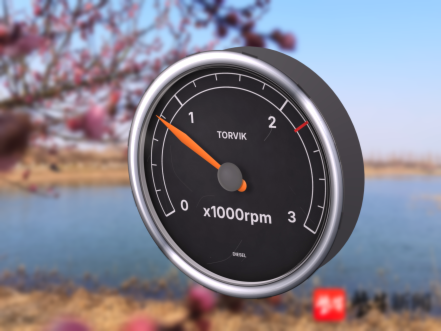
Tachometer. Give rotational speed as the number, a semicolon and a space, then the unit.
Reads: 800; rpm
